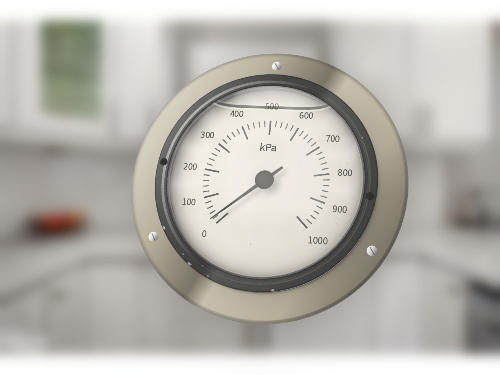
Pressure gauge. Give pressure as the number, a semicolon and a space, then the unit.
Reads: 20; kPa
